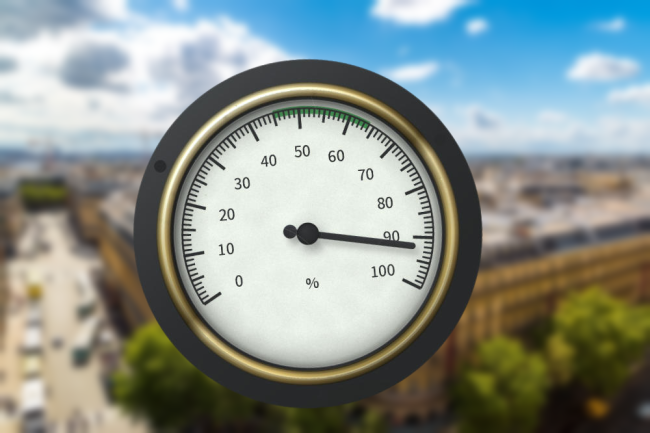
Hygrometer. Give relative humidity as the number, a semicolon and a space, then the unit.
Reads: 92; %
